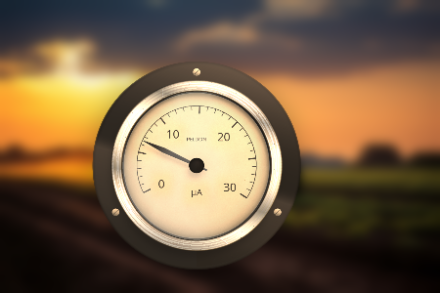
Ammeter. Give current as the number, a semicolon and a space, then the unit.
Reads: 6.5; µA
